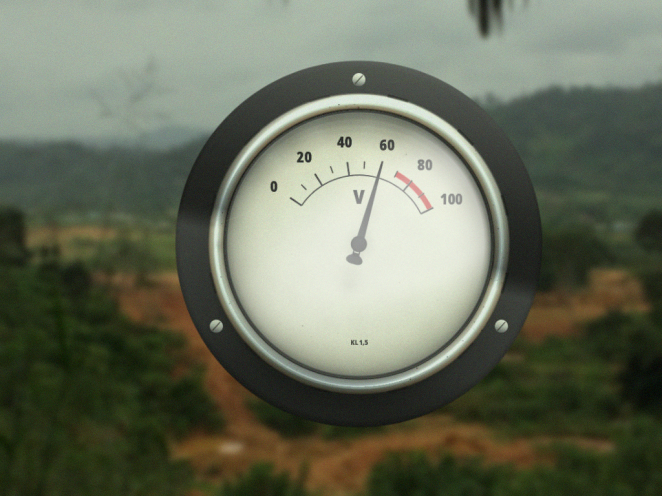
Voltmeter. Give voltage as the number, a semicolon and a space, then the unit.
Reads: 60; V
